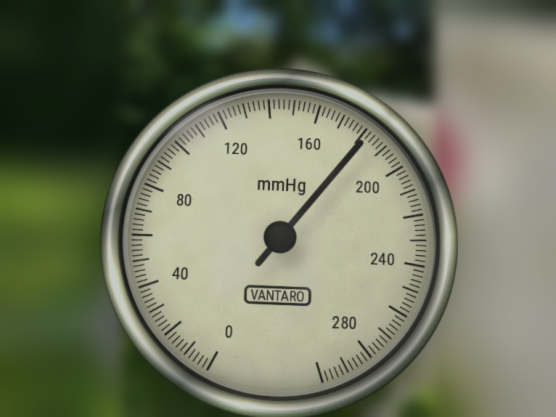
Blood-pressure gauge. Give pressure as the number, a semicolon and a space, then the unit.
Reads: 182; mmHg
